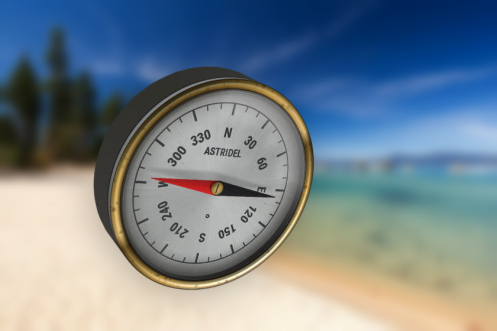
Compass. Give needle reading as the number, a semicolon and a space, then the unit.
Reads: 275; °
